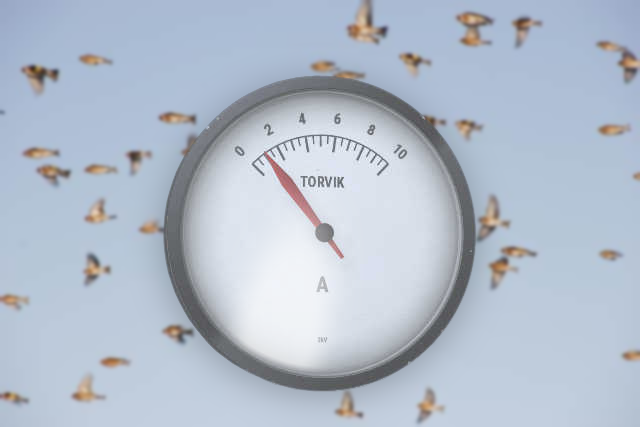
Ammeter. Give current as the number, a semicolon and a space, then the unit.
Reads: 1; A
